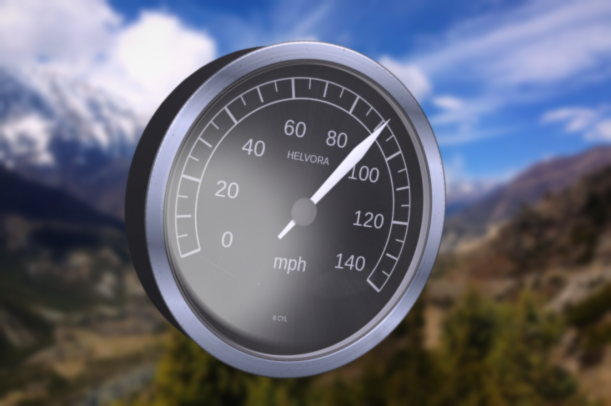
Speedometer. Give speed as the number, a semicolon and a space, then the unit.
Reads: 90; mph
